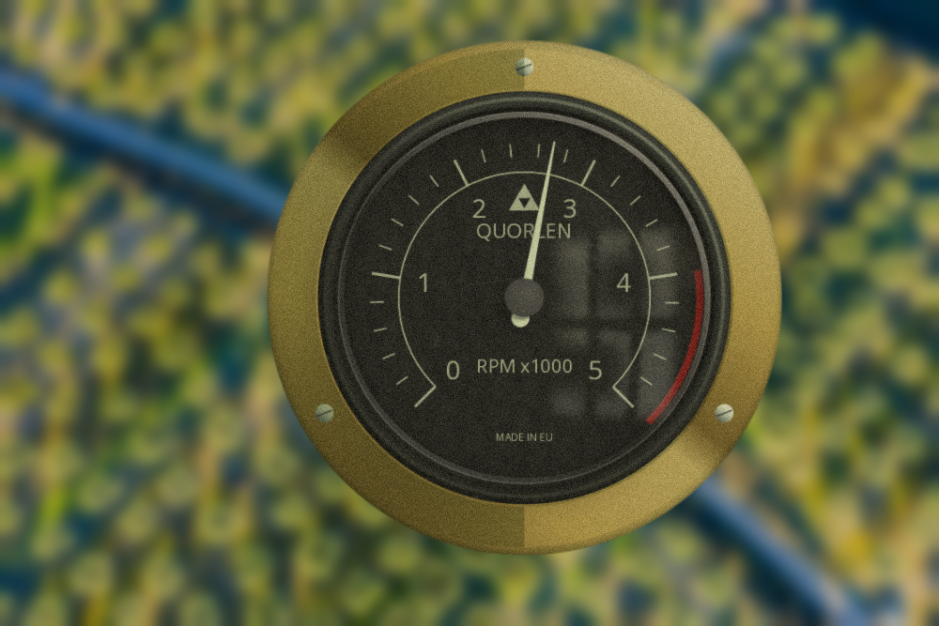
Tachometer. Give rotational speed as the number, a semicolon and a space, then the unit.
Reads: 2700; rpm
